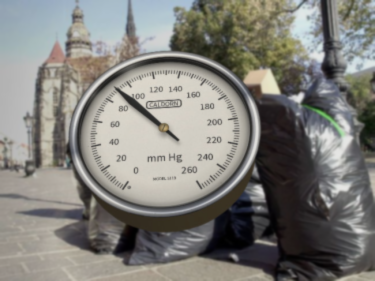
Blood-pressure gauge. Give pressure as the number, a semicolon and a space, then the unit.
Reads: 90; mmHg
